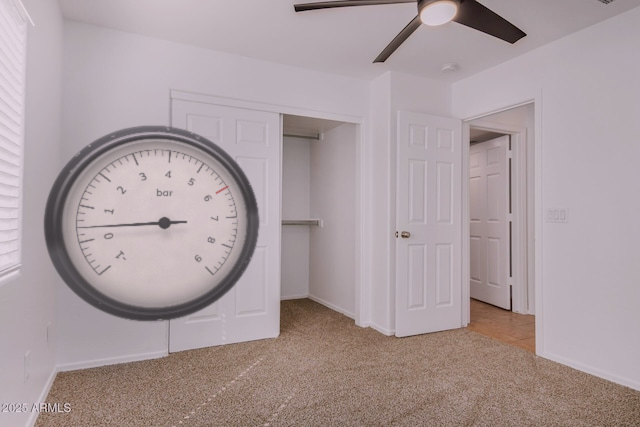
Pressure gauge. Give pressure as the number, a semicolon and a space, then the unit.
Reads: 0.4; bar
